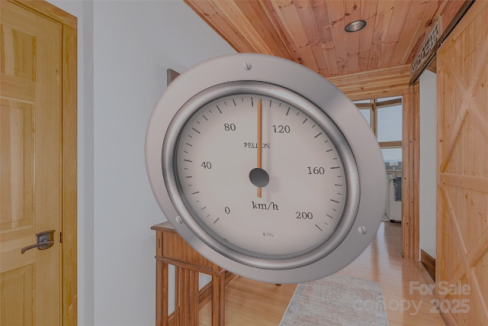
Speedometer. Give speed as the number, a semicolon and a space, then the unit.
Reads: 105; km/h
